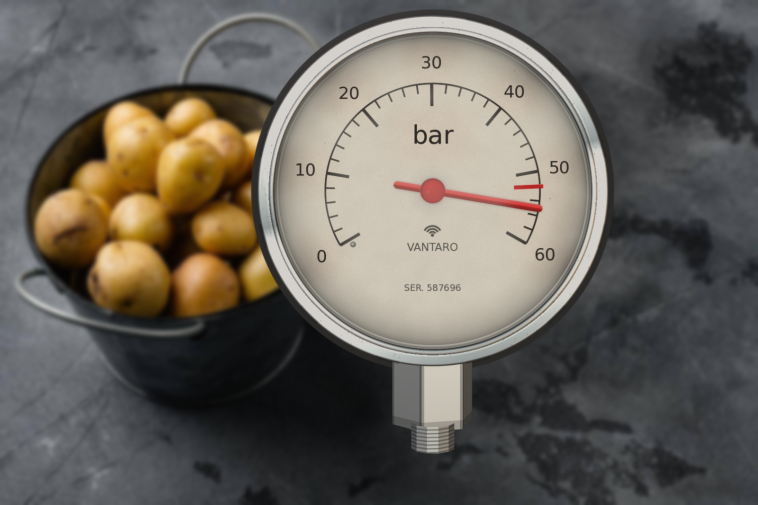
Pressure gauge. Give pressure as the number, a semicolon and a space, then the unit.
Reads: 55; bar
